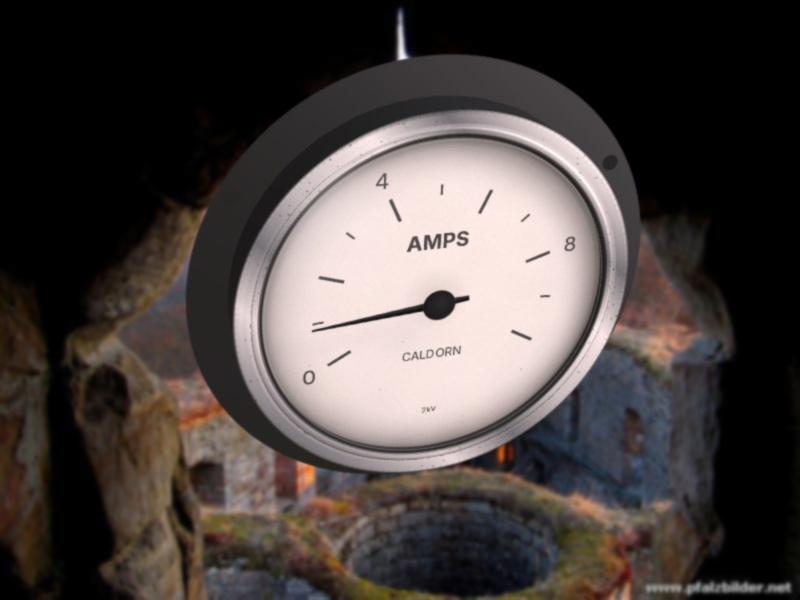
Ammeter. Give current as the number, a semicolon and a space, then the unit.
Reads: 1; A
